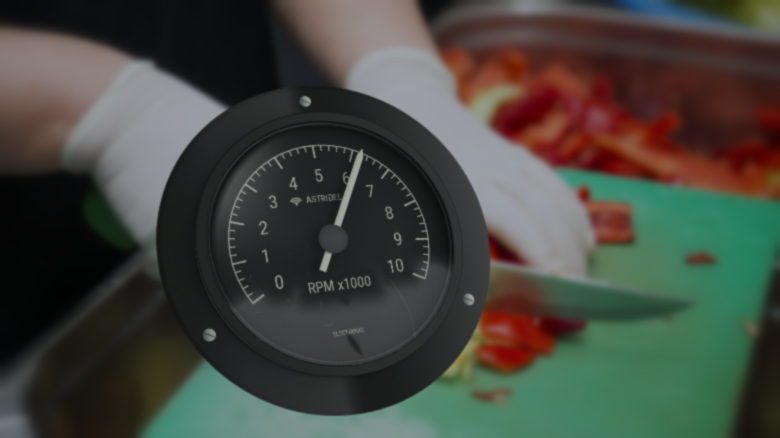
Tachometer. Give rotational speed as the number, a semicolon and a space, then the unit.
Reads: 6200; rpm
